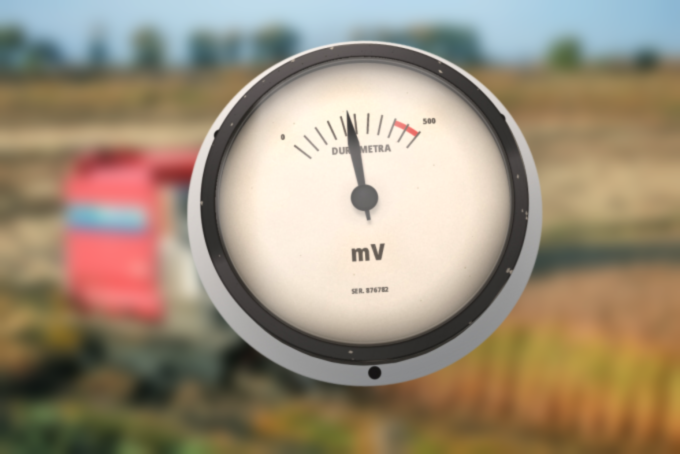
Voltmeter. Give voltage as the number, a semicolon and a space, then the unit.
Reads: 225; mV
